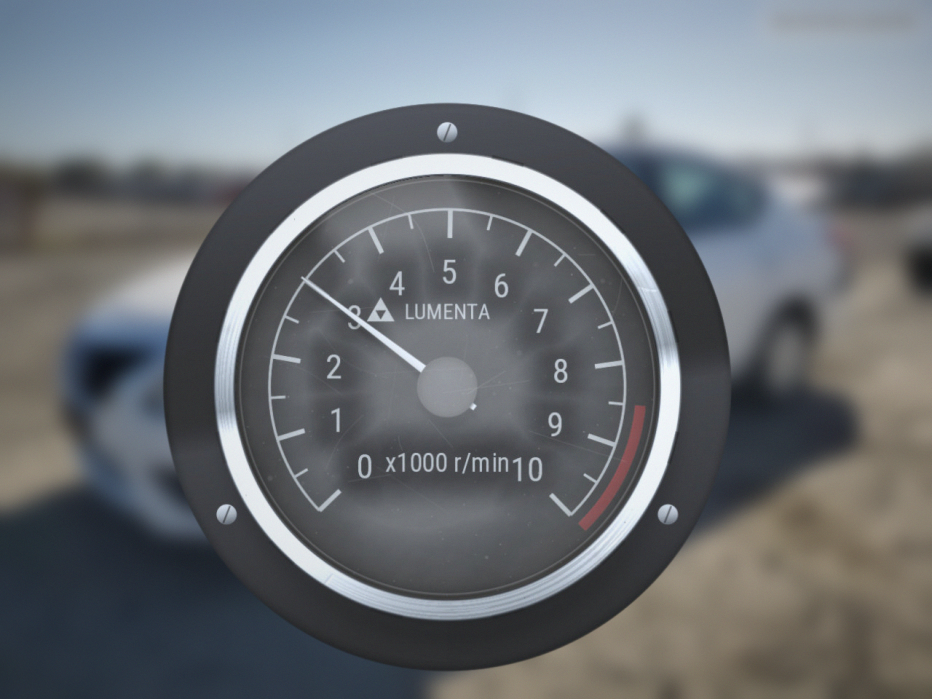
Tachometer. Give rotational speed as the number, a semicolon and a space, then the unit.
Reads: 3000; rpm
